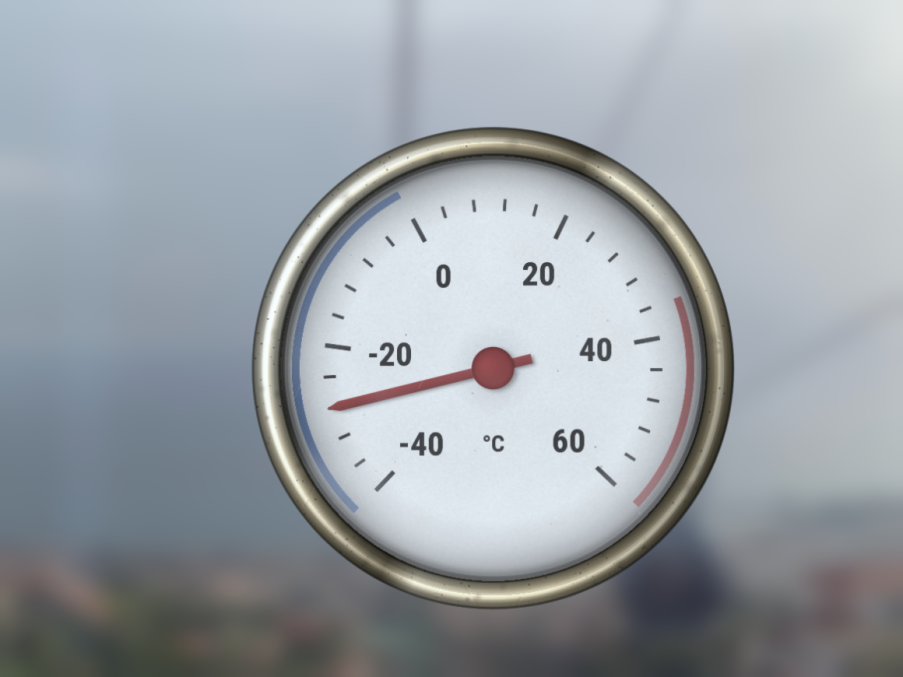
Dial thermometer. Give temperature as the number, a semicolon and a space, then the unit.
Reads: -28; °C
